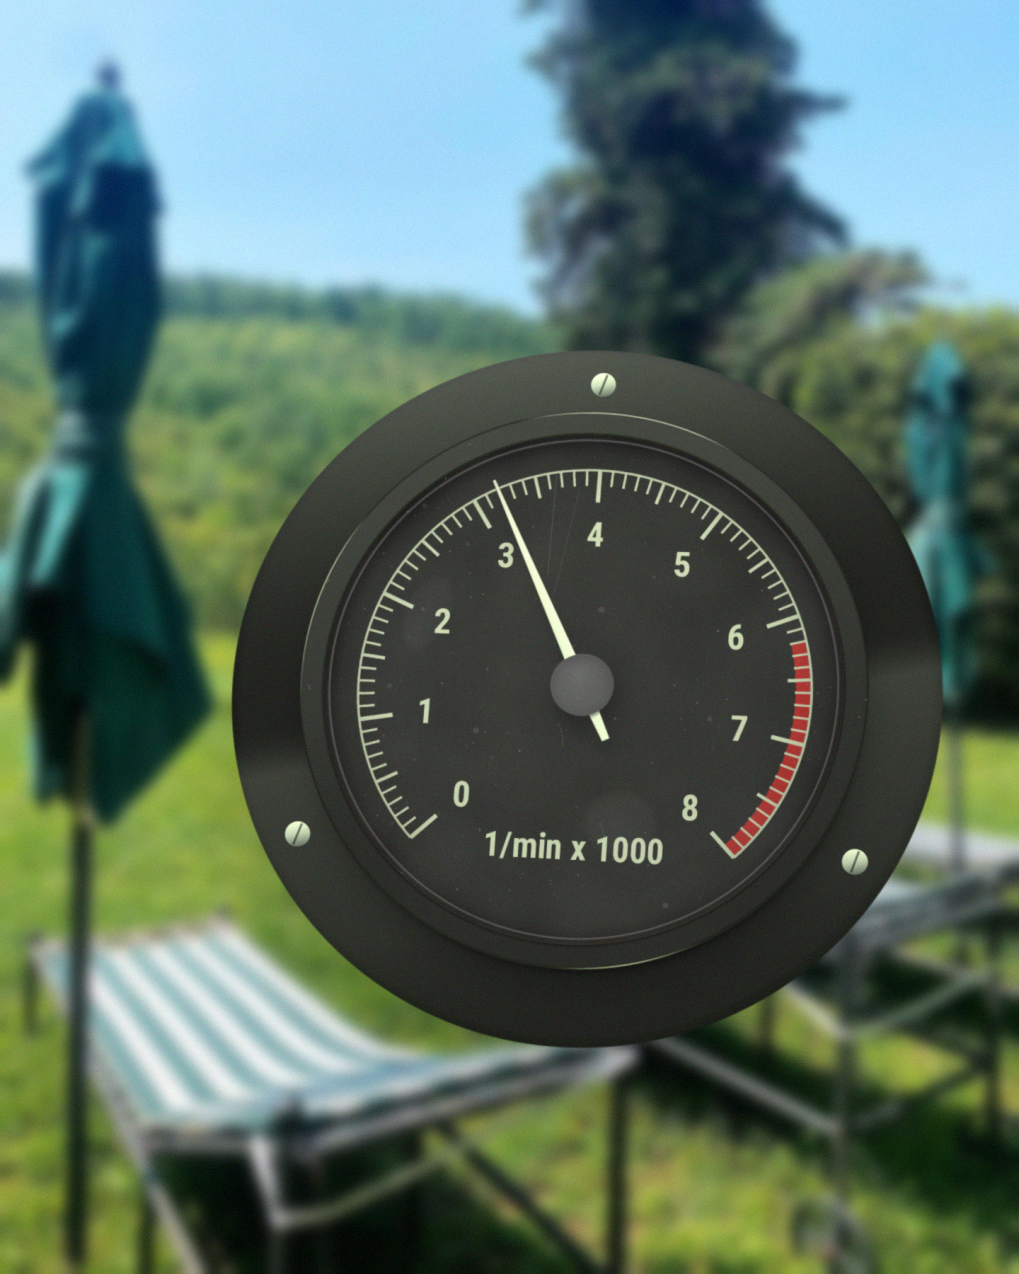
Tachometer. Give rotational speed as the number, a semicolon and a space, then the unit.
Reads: 3200; rpm
